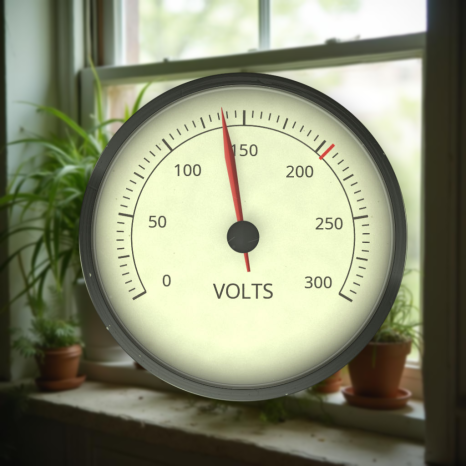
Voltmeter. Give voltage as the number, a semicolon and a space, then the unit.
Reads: 137.5; V
